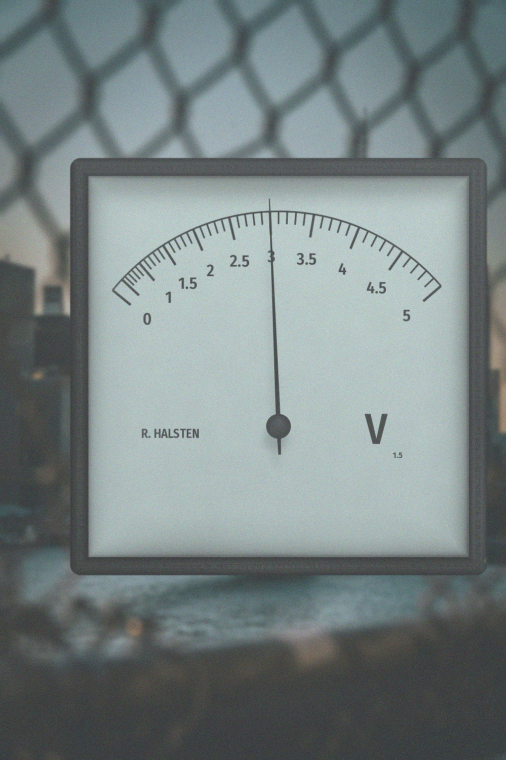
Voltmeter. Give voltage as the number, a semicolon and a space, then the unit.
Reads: 3; V
